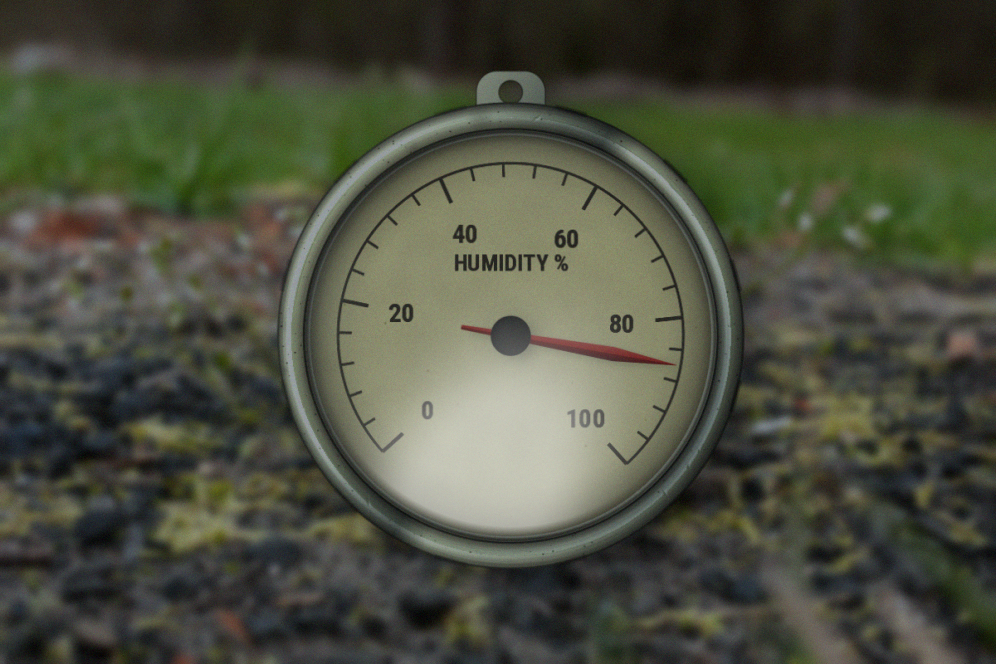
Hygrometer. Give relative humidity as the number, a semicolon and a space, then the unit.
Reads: 86; %
